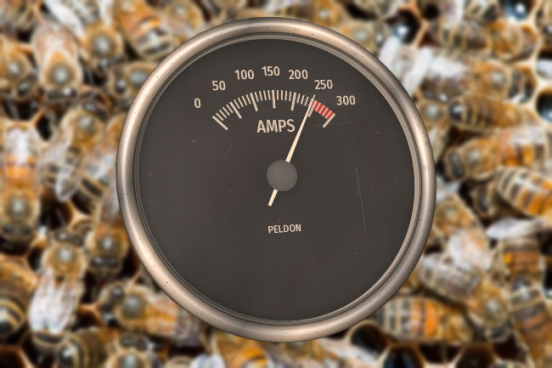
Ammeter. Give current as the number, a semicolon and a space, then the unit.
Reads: 240; A
